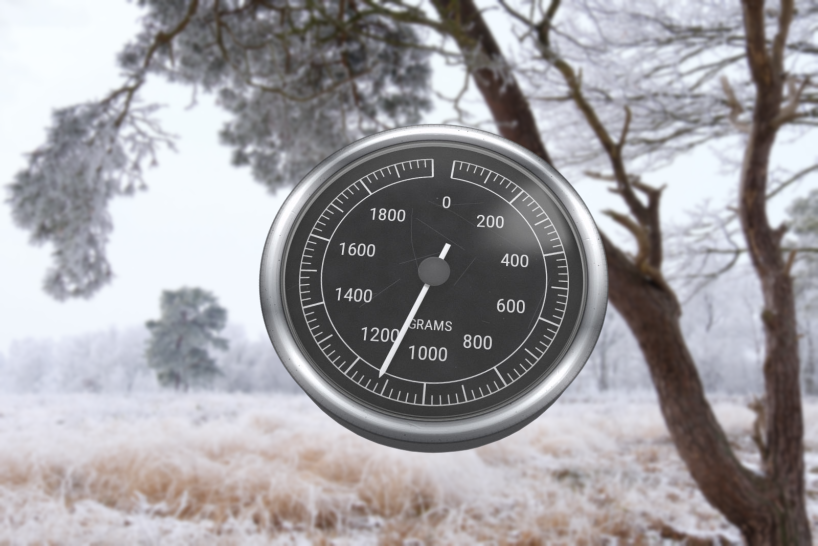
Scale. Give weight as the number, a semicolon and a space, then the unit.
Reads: 1120; g
